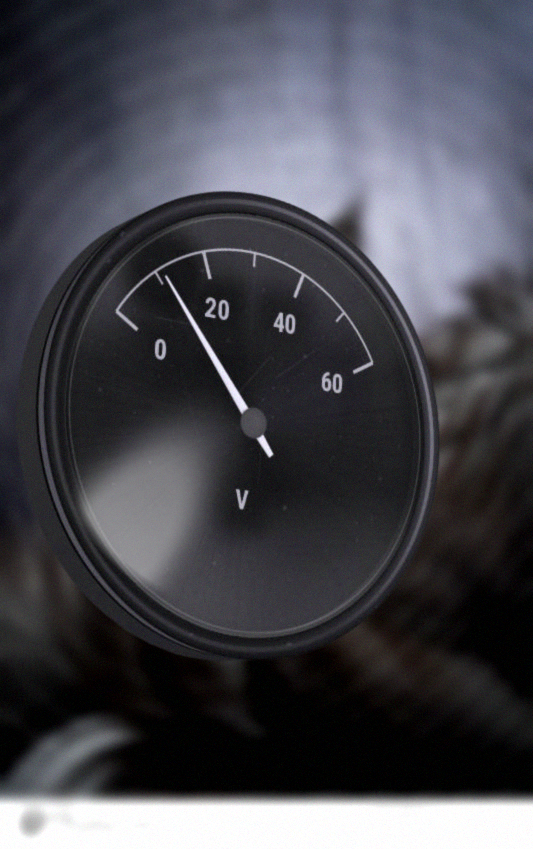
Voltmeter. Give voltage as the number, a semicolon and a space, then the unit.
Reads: 10; V
